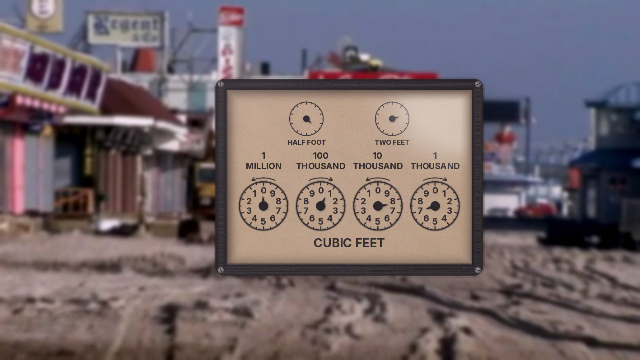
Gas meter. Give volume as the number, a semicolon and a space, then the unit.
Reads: 7700; ft³
